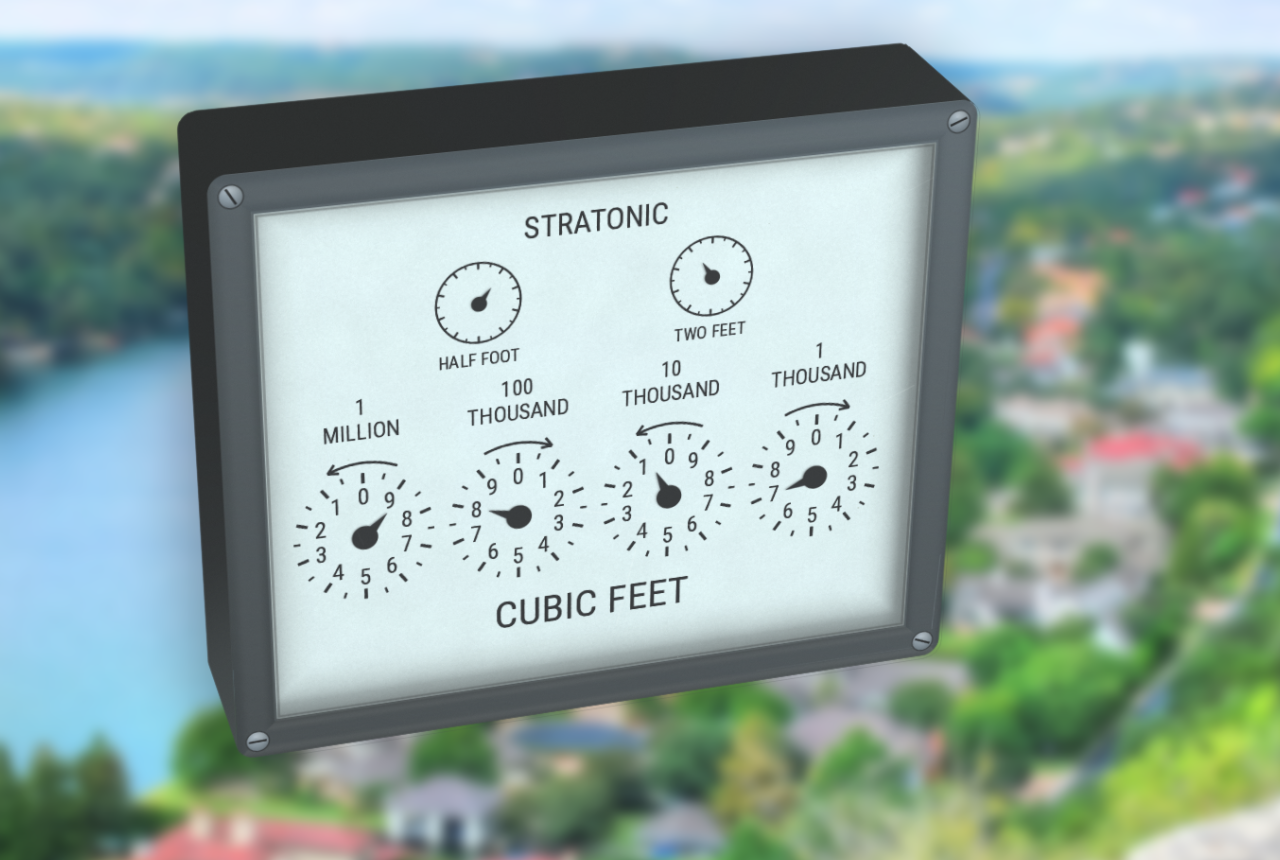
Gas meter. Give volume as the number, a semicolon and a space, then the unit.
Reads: 880700; ft³
